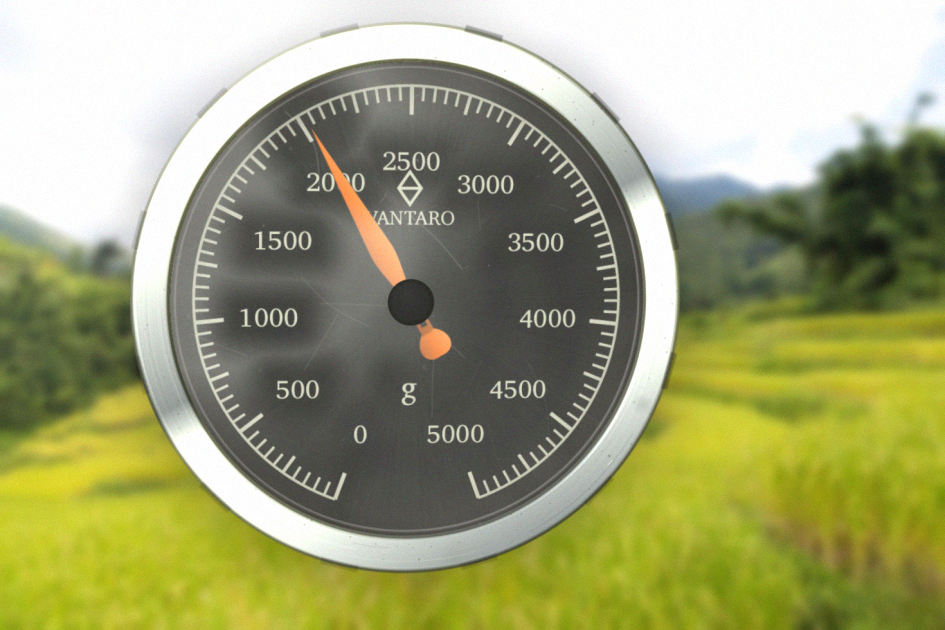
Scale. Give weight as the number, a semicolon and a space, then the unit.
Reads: 2025; g
